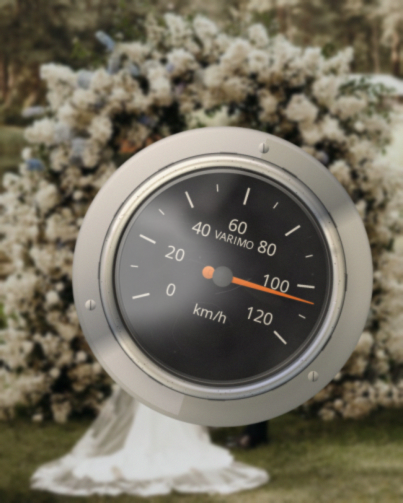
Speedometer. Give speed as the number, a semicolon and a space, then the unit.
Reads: 105; km/h
